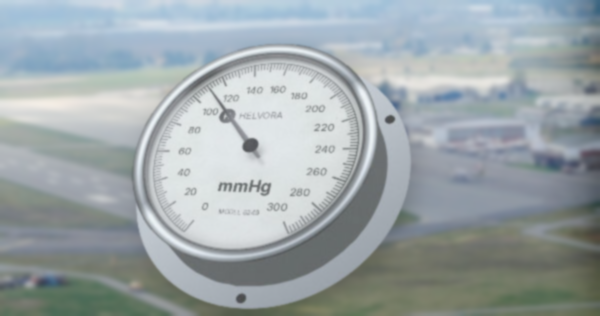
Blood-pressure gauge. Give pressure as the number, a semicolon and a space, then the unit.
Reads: 110; mmHg
